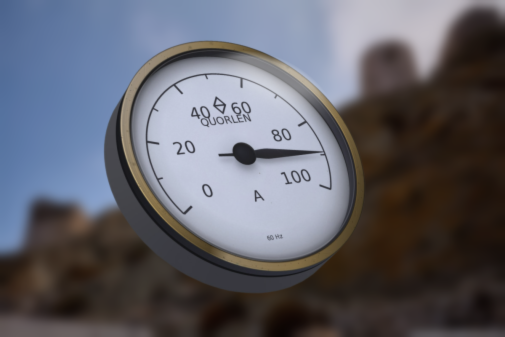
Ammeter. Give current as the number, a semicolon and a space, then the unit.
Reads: 90; A
